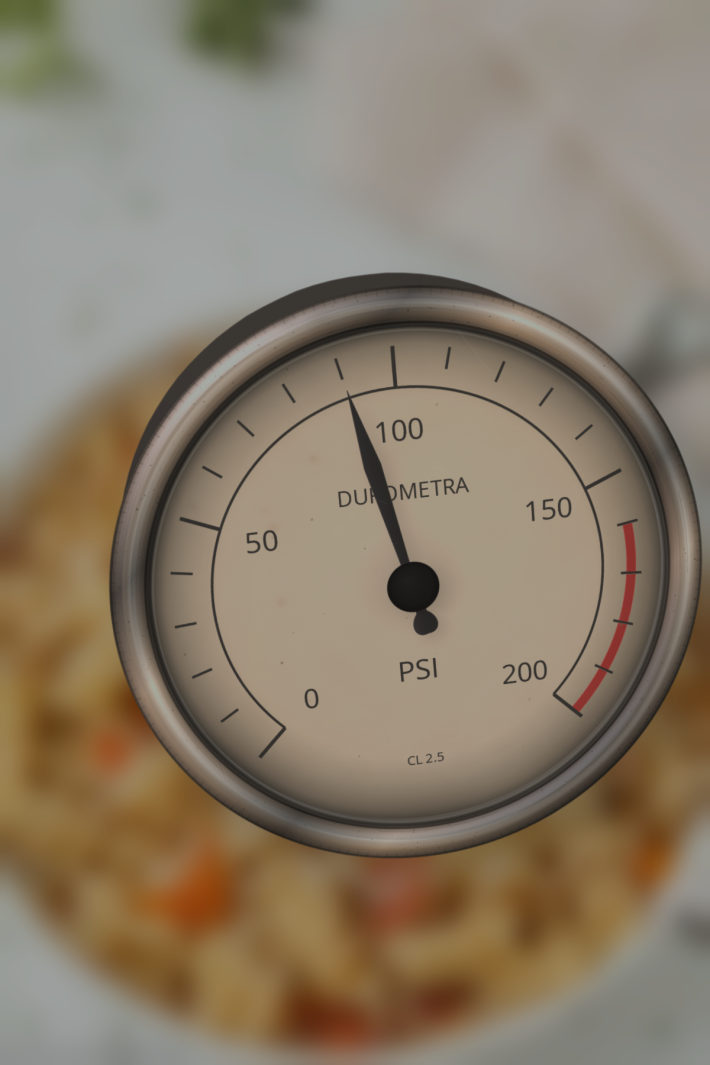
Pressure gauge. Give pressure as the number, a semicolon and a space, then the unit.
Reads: 90; psi
